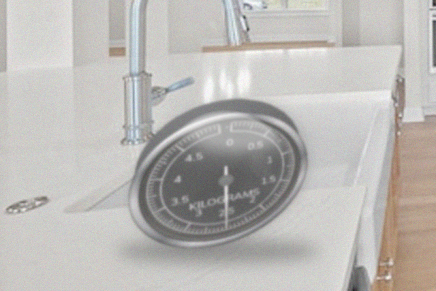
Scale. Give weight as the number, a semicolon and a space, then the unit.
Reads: 2.5; kg
